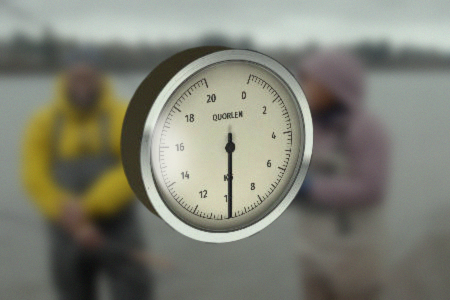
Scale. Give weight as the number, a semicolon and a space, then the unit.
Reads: 10; kg
